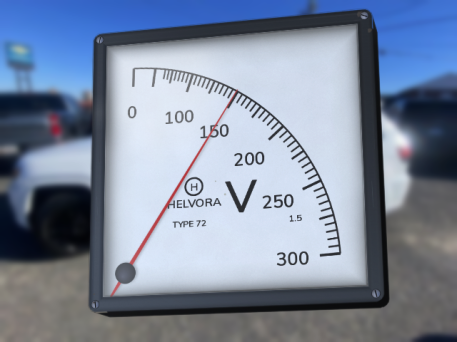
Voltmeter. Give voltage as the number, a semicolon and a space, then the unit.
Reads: 150; V
